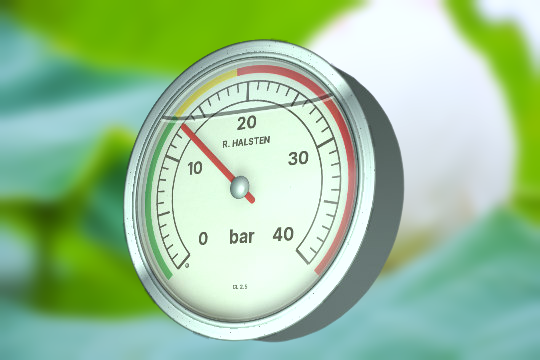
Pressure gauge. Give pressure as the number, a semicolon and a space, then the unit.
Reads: 13; bar
